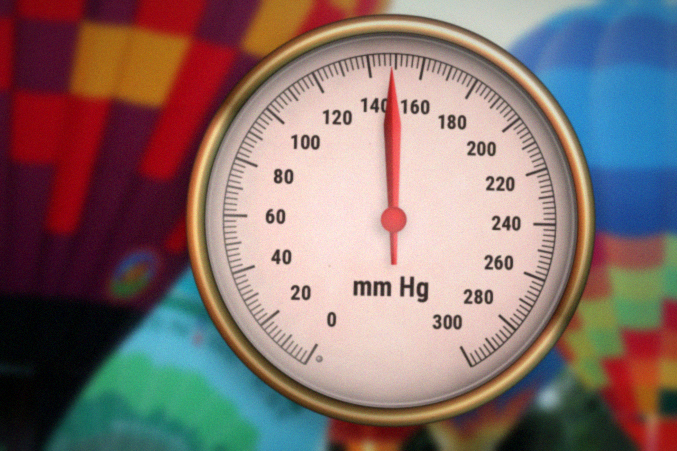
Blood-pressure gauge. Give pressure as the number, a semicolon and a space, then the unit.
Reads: 148; mmHg
